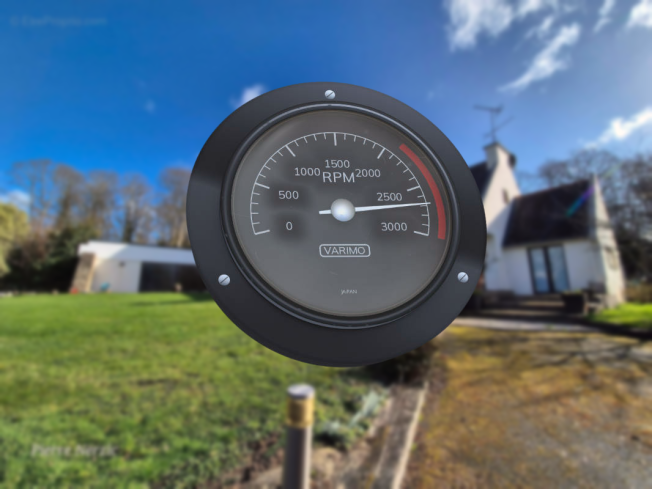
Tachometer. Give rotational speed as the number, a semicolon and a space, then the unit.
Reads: 2700; rpm
